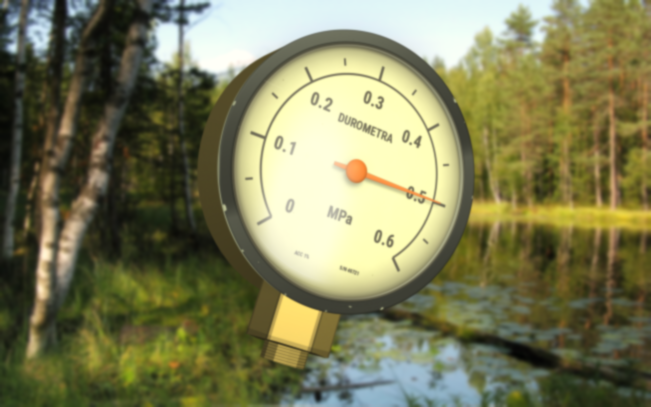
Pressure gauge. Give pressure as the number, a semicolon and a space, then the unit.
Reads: 0.5; MPa
